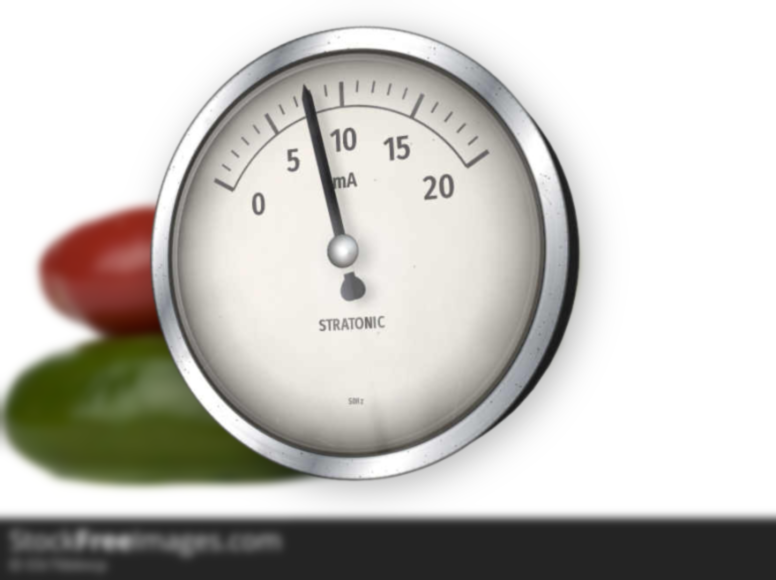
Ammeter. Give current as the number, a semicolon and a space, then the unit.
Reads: 8; mA
